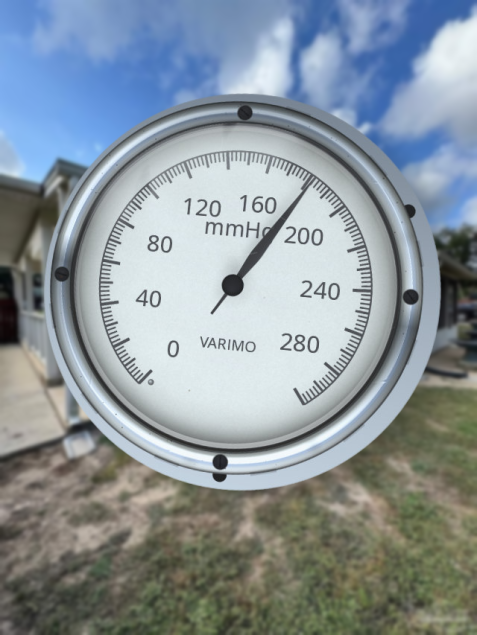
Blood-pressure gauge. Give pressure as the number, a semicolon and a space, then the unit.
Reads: 182; mmHg
